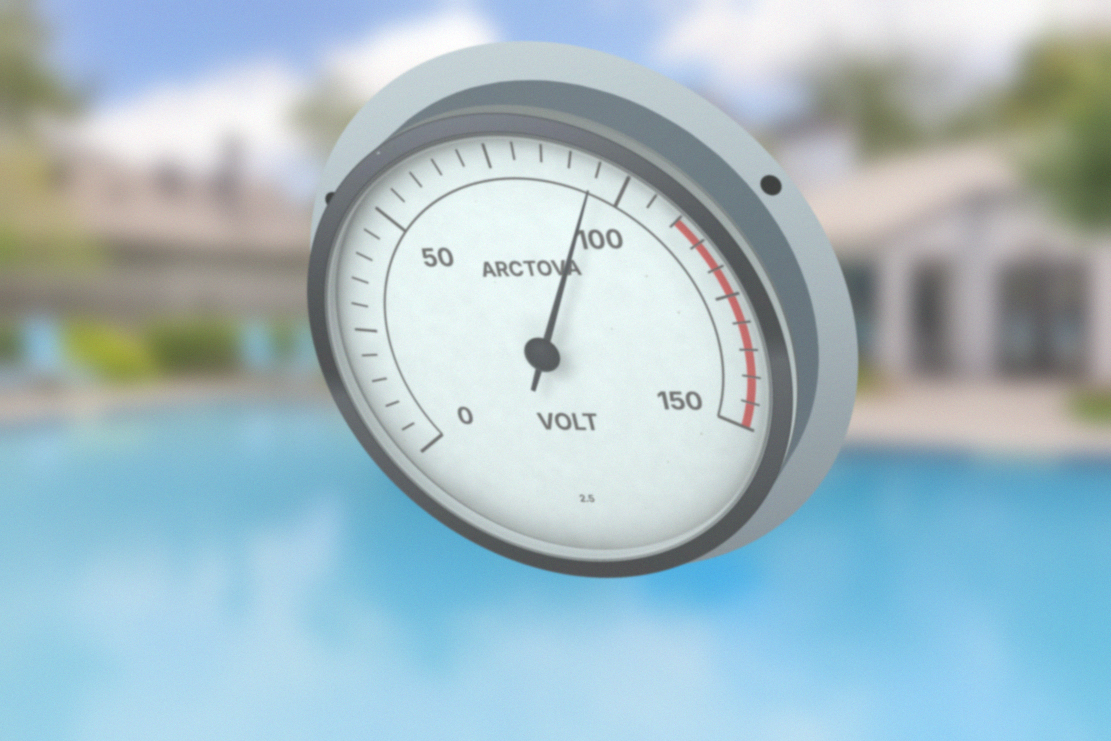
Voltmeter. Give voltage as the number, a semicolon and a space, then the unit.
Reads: 95; V
